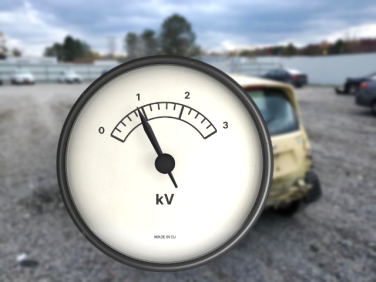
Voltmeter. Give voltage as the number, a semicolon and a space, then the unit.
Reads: 0.9; kV
